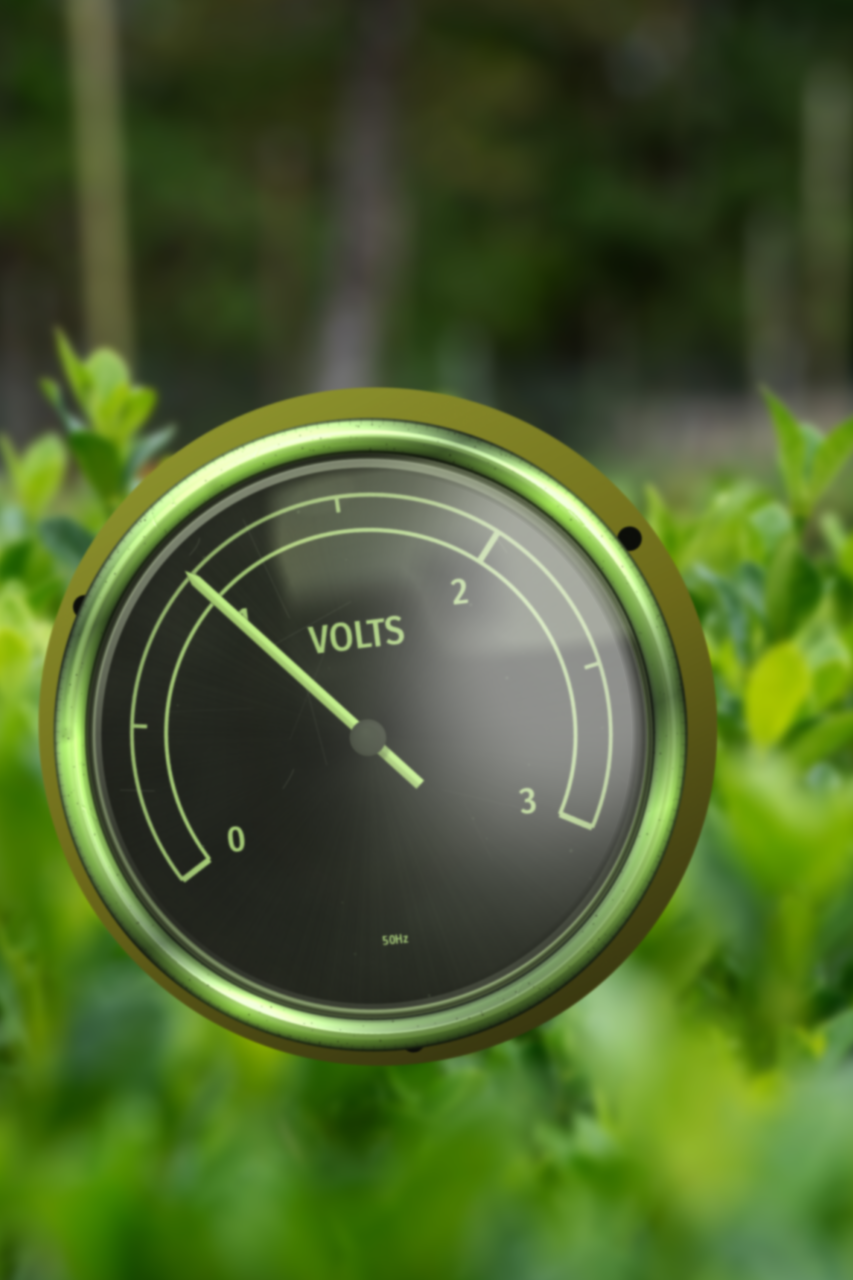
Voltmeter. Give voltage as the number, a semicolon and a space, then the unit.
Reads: 1; V
